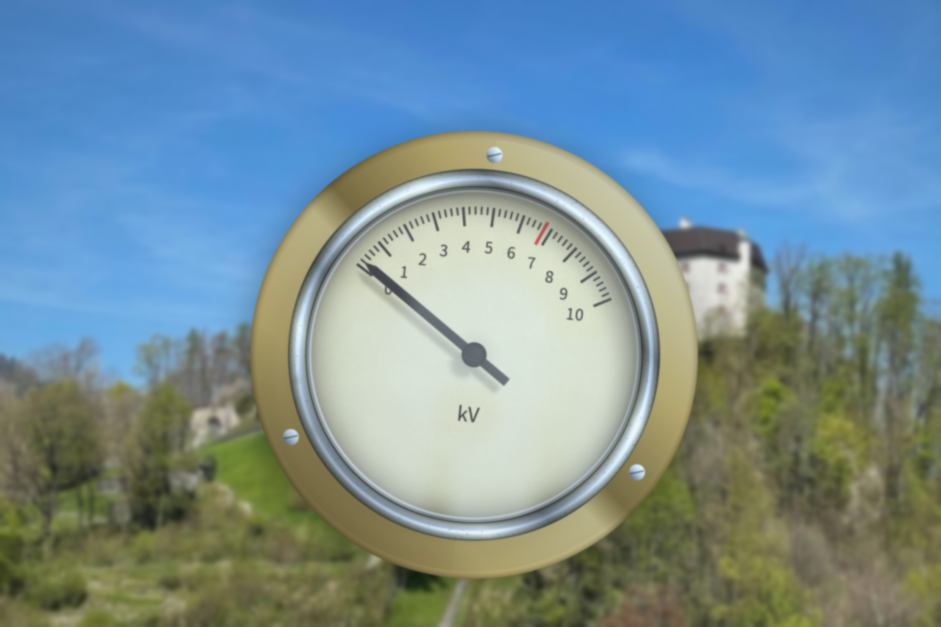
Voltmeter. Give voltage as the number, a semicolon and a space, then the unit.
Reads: 0.2; kV
